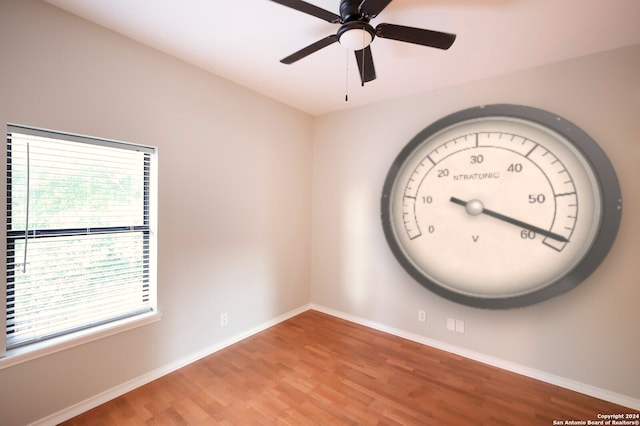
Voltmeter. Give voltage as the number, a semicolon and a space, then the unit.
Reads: 58; V
